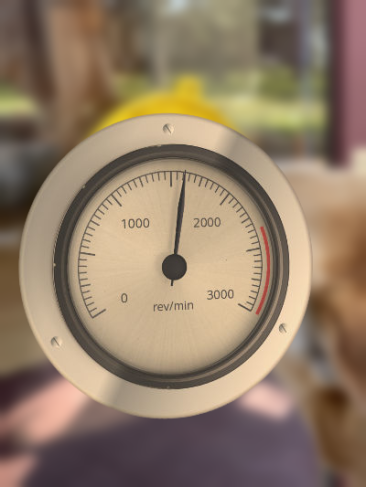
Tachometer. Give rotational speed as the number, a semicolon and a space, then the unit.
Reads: 1600; rpm
